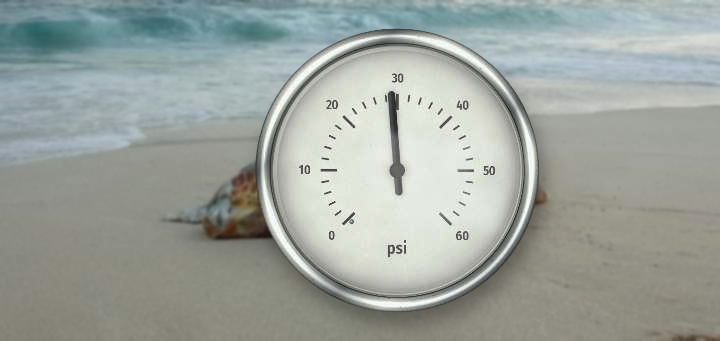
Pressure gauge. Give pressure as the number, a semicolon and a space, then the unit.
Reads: 29; psi
